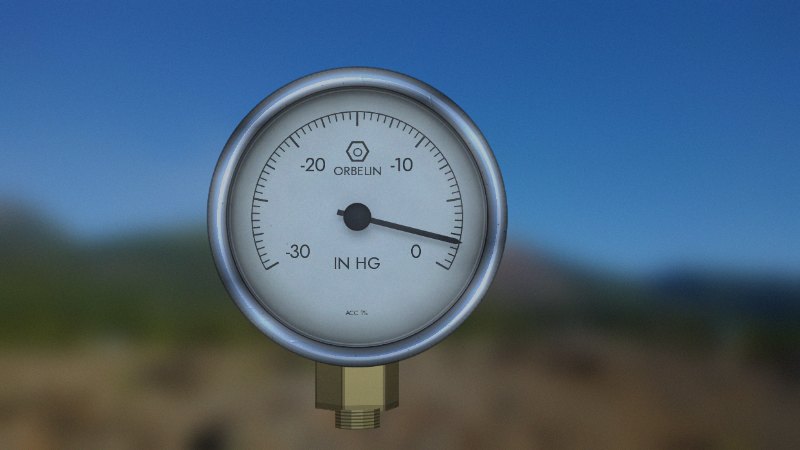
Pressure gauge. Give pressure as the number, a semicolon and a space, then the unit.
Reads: -2; inHg
